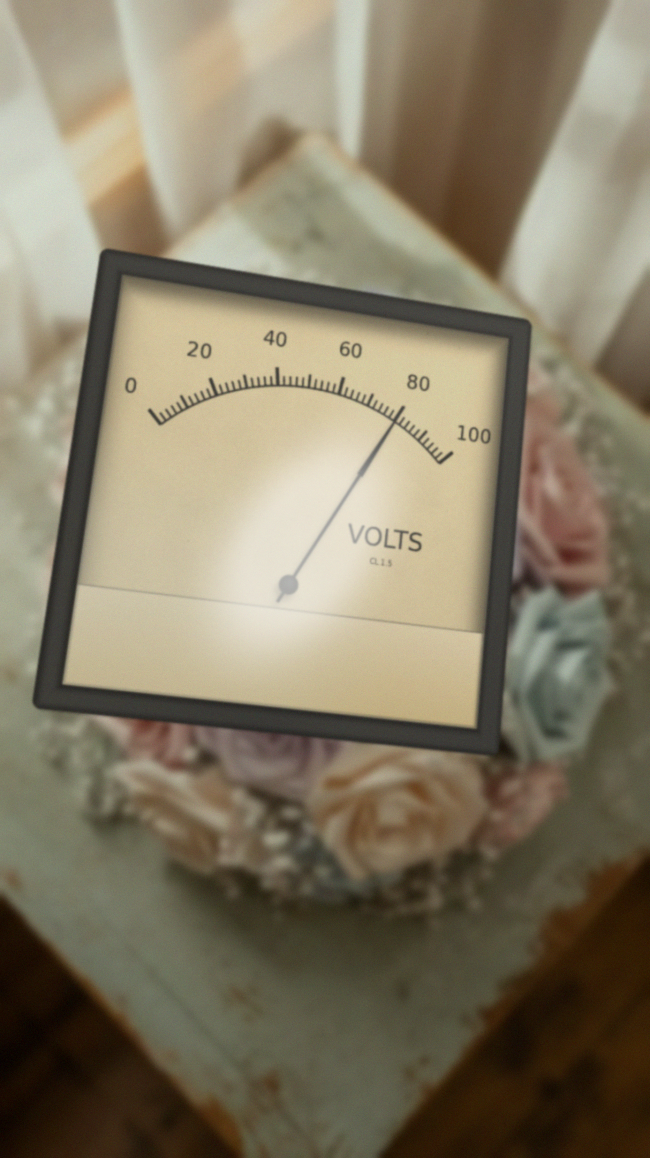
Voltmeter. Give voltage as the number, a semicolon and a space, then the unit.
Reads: 80; V
